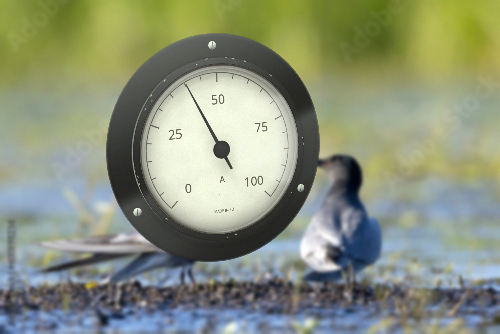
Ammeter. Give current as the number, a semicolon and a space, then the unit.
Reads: 40; A
